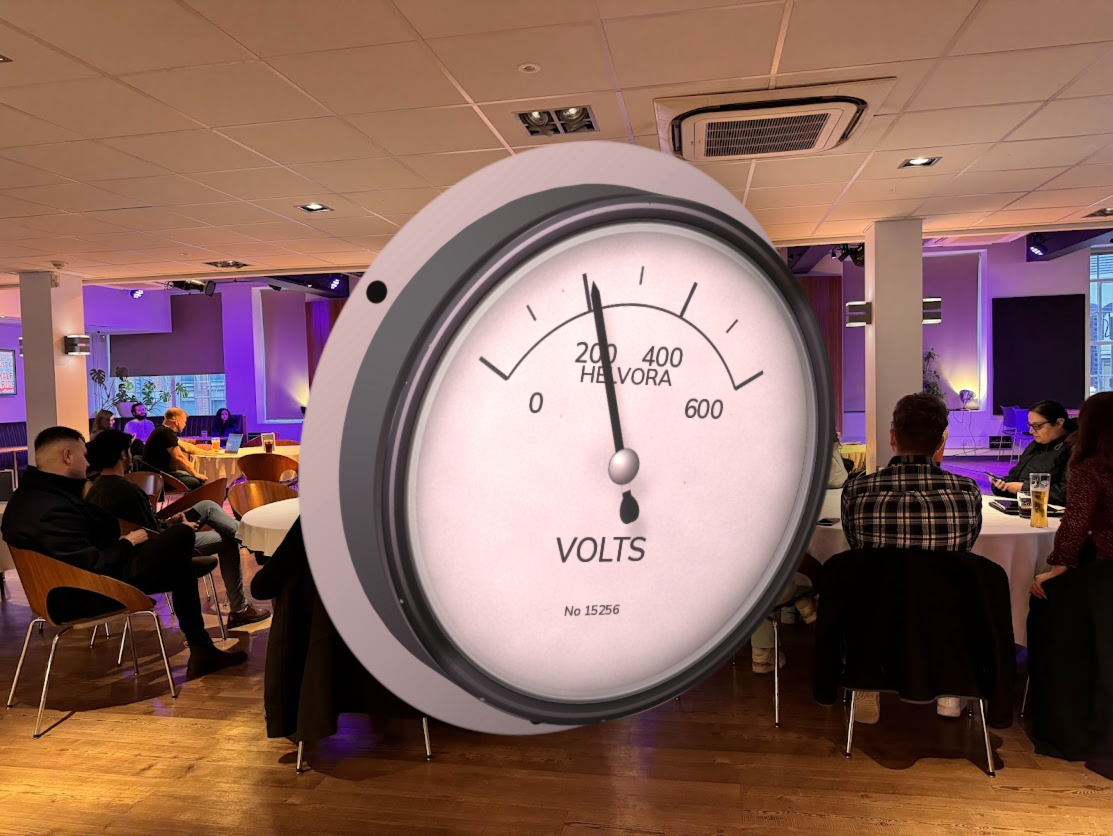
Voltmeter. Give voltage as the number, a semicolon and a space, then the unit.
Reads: 200; V
